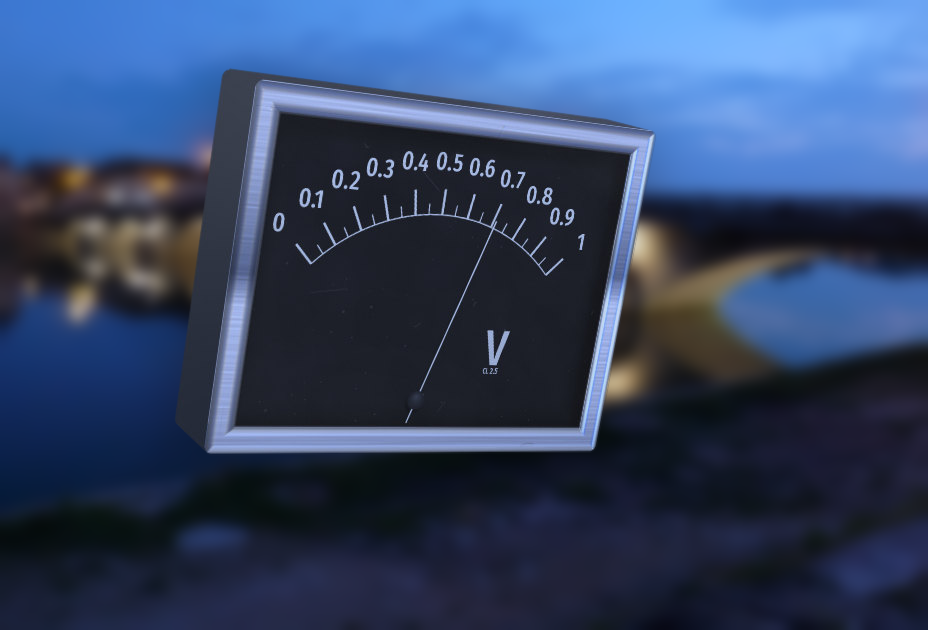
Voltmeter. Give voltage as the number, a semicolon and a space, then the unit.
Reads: 0.7; V
